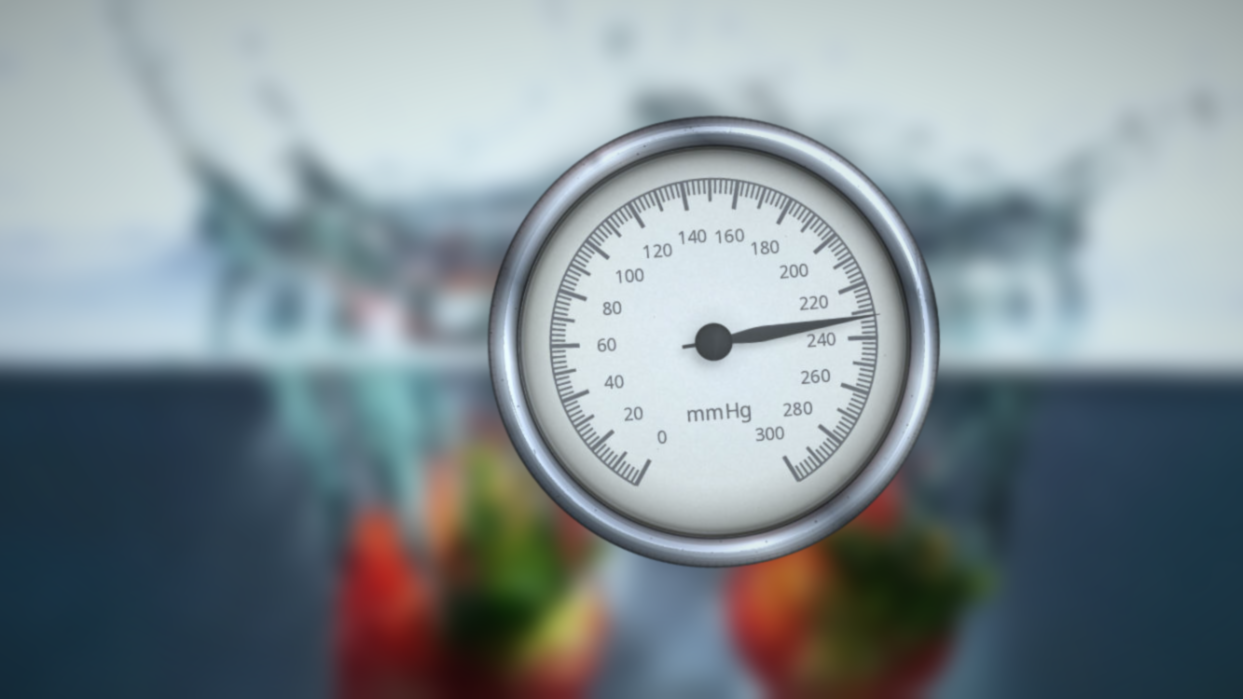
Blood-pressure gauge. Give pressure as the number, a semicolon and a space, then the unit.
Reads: 232; mmHg
